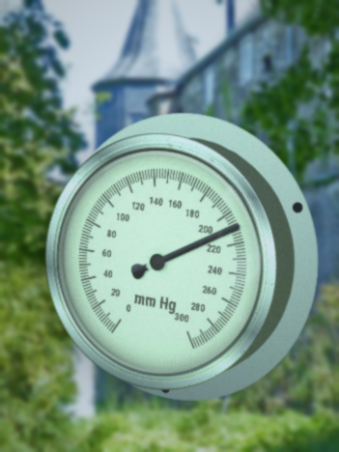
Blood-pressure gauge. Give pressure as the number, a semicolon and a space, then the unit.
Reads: 210; mmHg
